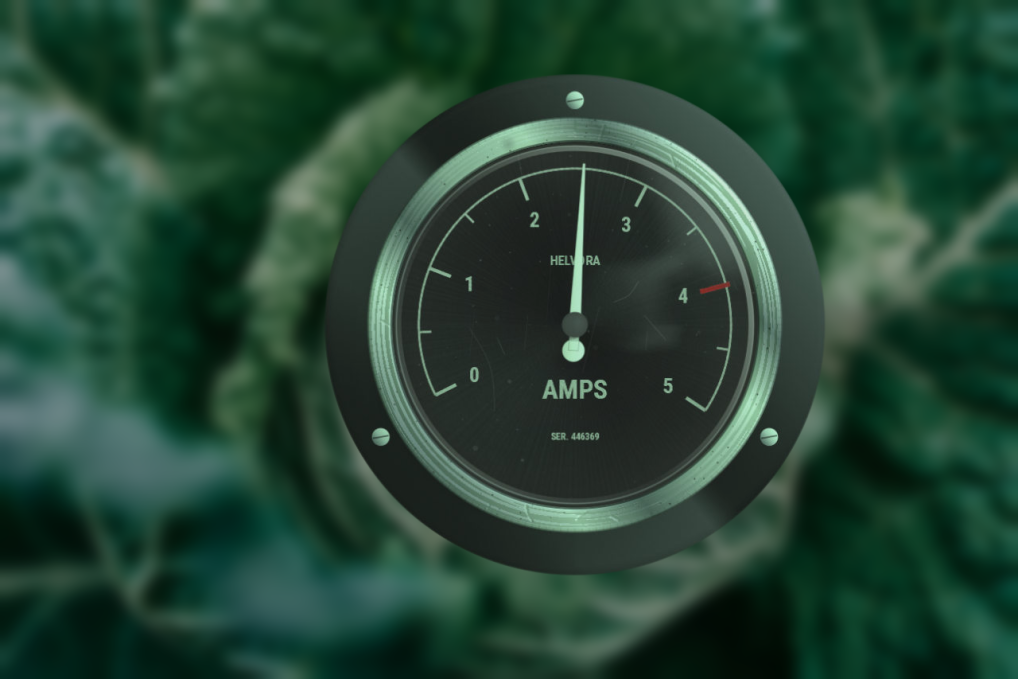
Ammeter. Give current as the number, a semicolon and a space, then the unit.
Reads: 2.5; A
